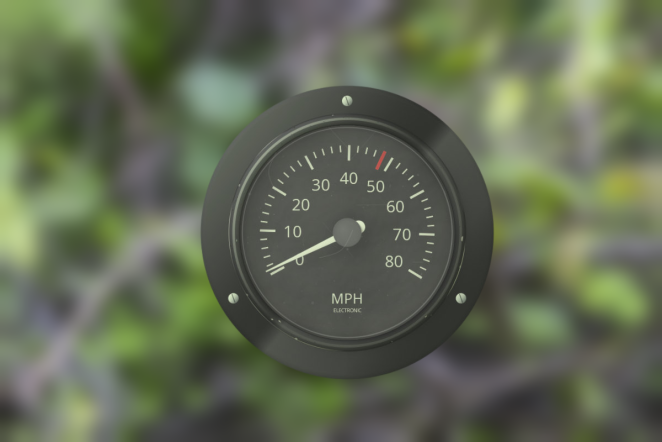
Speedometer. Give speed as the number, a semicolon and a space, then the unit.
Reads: 1; mph
